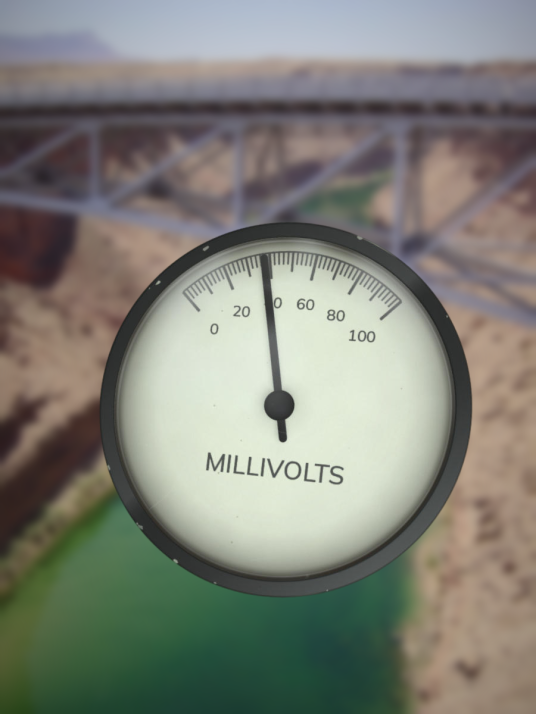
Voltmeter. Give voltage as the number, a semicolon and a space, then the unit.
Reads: 38; mV
